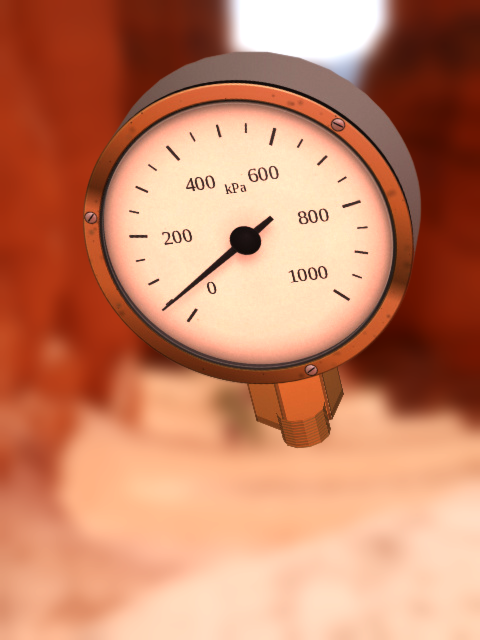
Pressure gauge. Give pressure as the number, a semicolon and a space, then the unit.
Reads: 50; kPa
